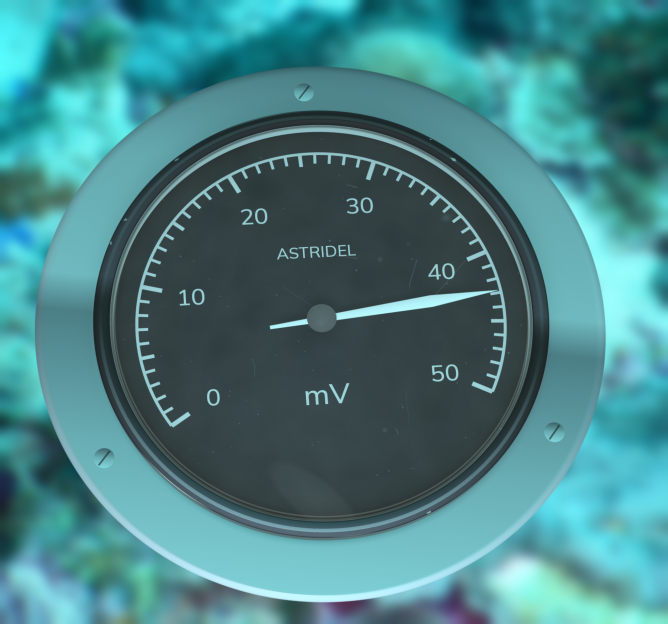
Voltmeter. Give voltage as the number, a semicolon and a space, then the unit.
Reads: 43; mV
